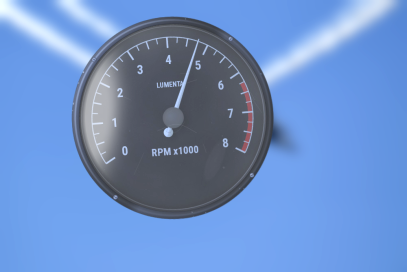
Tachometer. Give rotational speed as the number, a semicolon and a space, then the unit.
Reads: 4750; rpm
